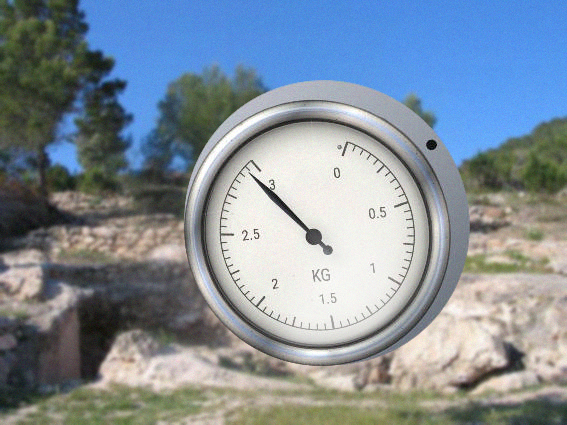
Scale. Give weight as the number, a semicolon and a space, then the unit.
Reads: 2.95; kg
